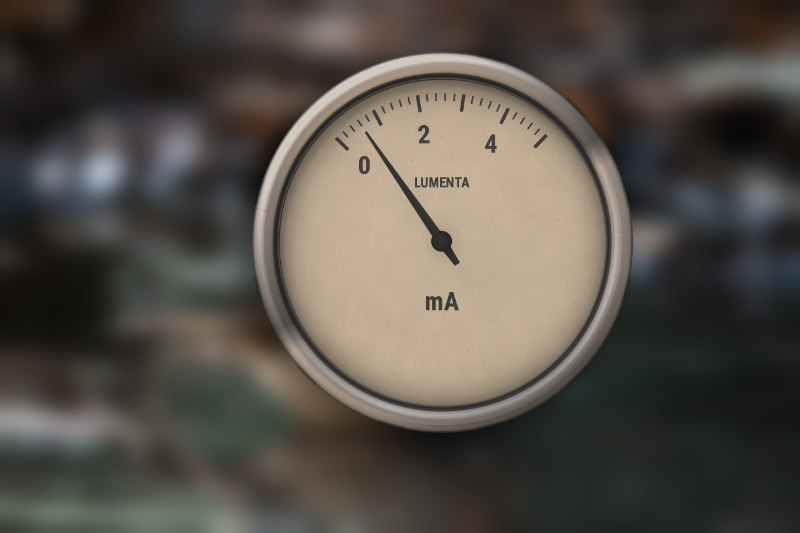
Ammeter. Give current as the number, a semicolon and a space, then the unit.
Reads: 0.6; mA
